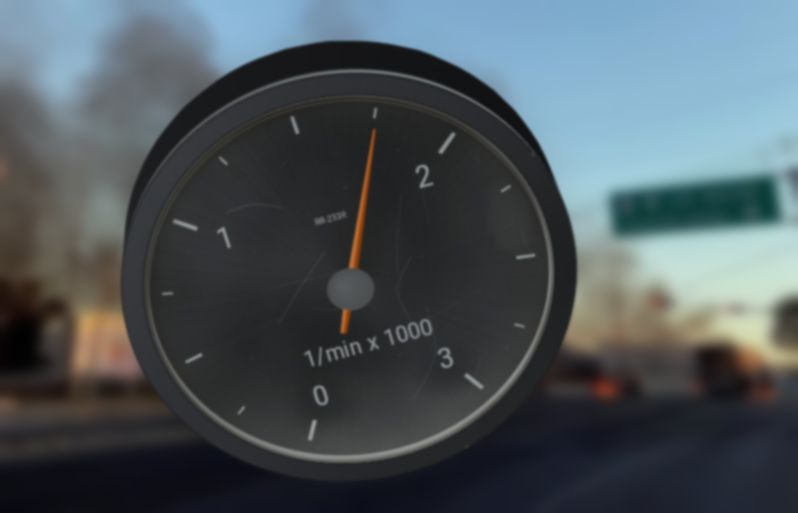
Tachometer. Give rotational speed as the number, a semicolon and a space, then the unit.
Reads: 1750; rpm
